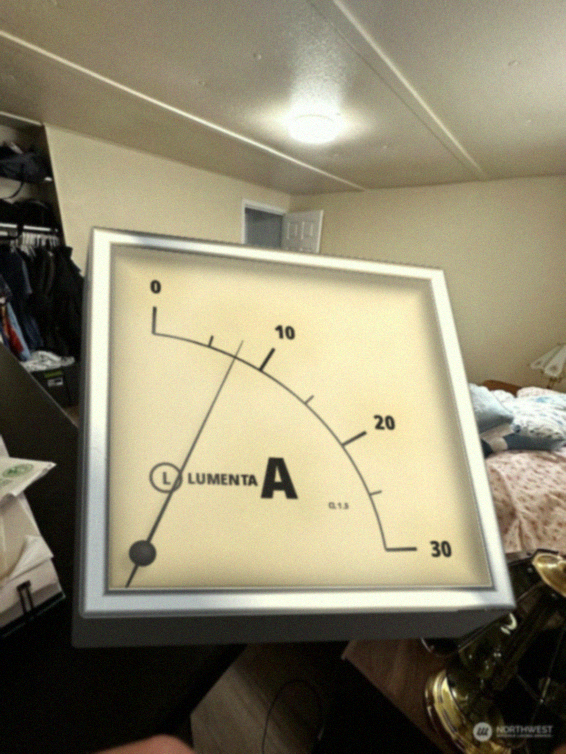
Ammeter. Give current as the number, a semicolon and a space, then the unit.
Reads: 7.5; A
